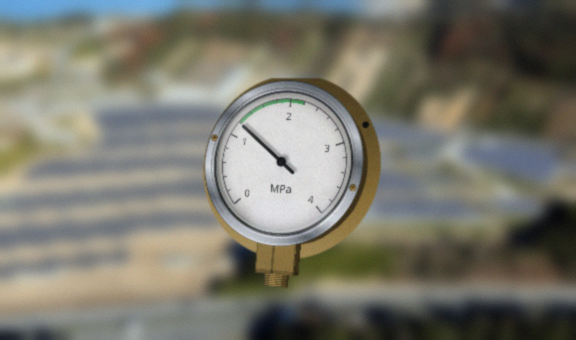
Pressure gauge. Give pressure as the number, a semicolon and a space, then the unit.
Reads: 1.2; MPa
